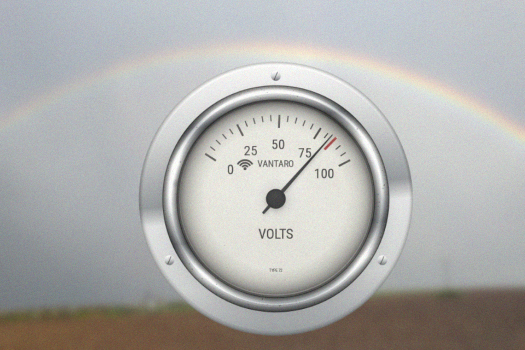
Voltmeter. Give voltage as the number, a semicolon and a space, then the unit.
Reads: 82.5; V
